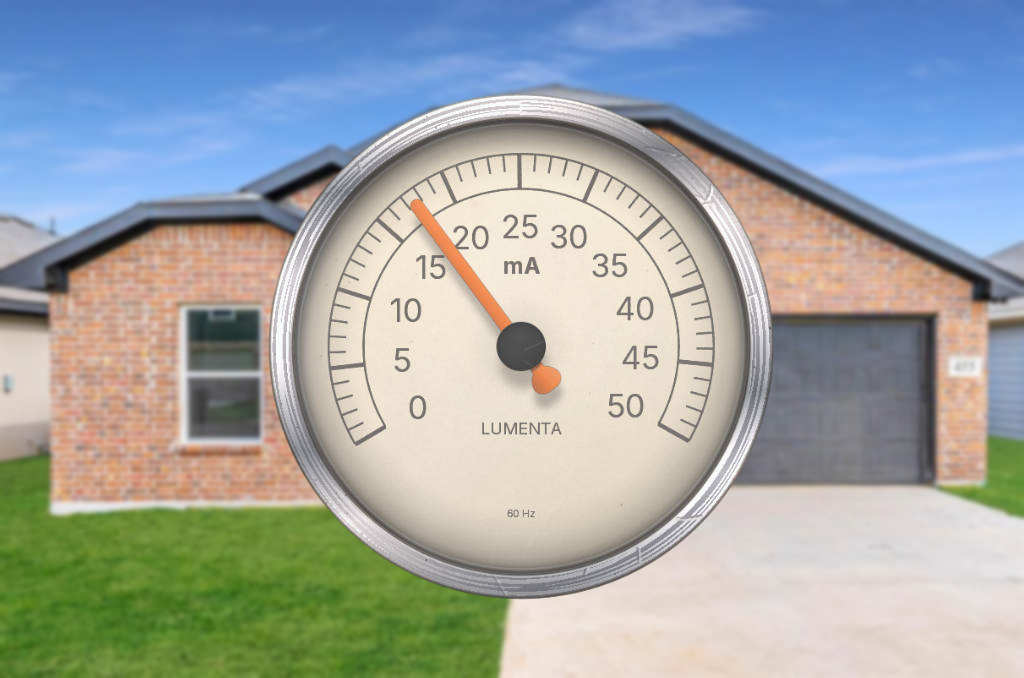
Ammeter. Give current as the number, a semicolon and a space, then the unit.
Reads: 17.5; mA
